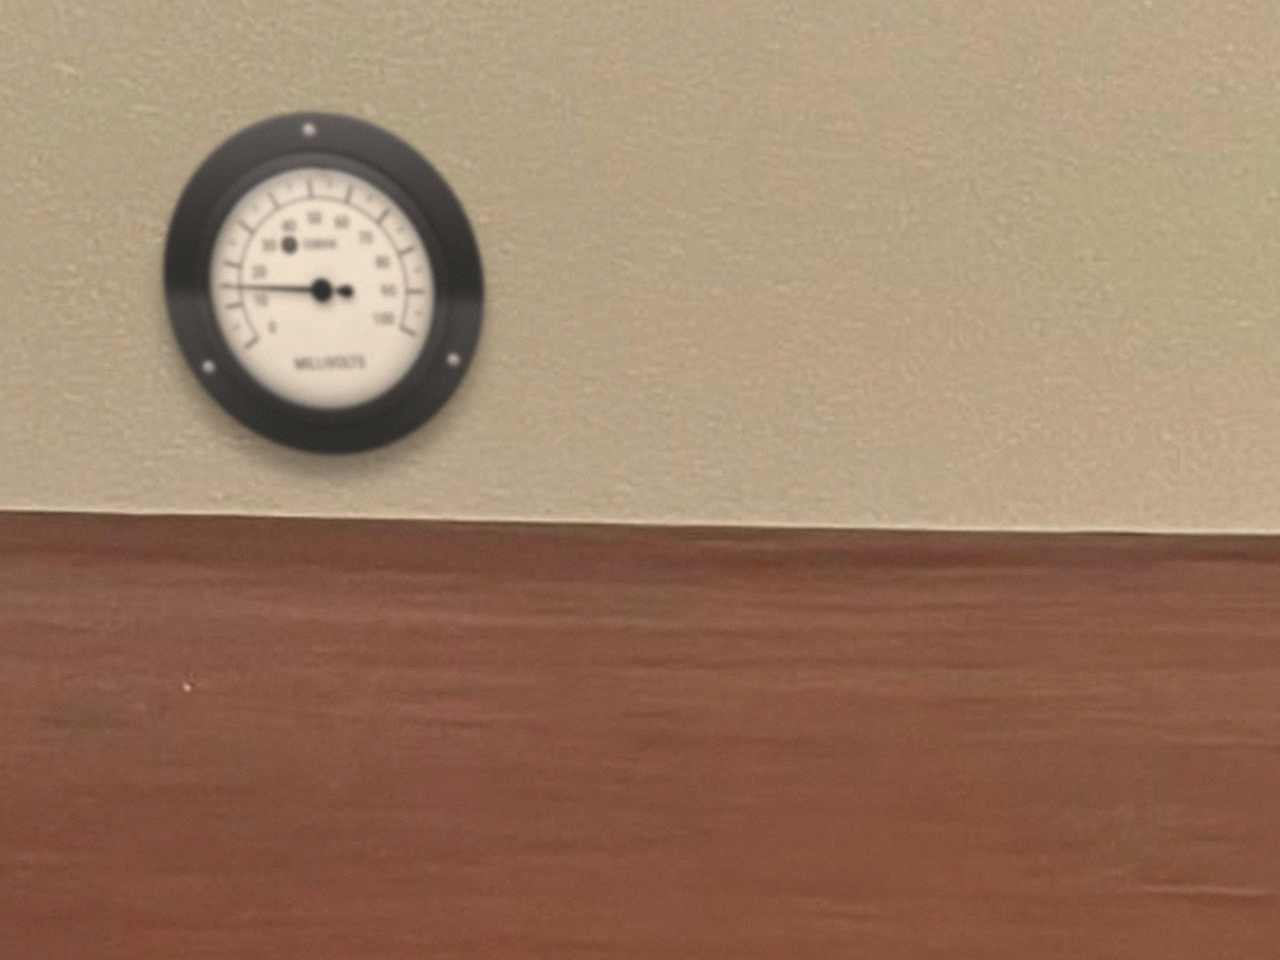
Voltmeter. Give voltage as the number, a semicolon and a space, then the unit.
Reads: 15; mV
